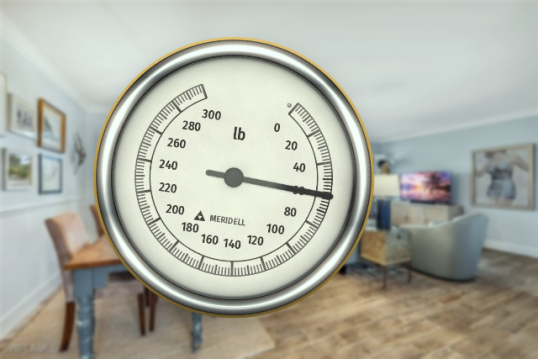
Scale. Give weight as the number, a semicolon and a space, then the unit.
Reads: 60; lb
